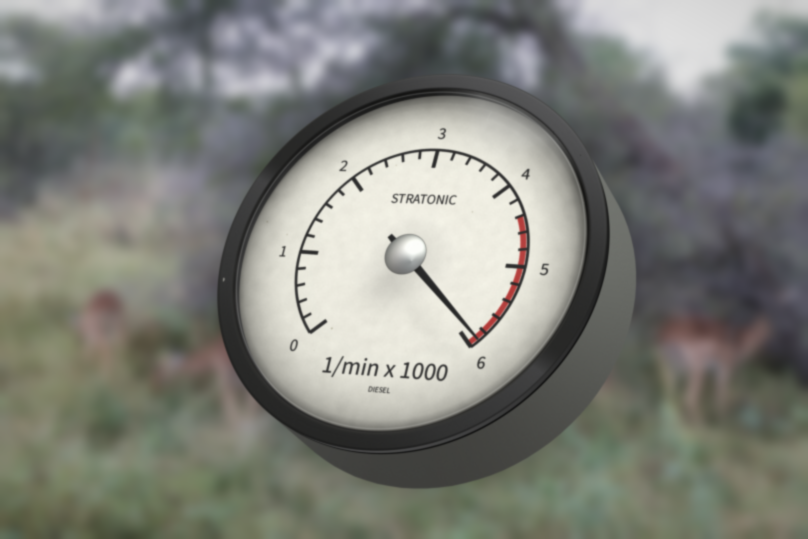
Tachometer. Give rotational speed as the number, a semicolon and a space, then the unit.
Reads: 5900; rpm
